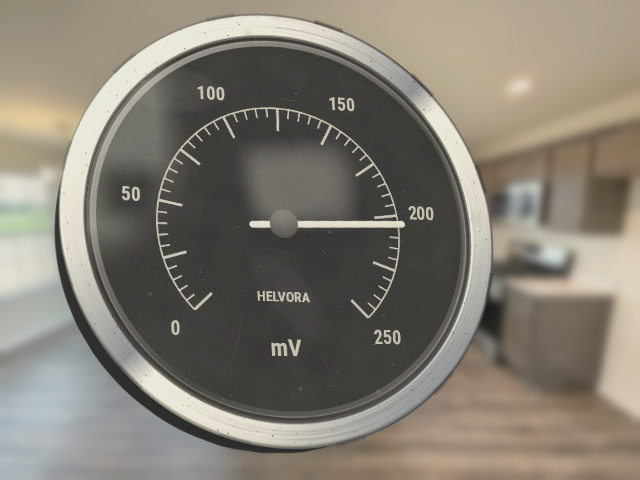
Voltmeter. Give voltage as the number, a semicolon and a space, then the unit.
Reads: 205; mV
